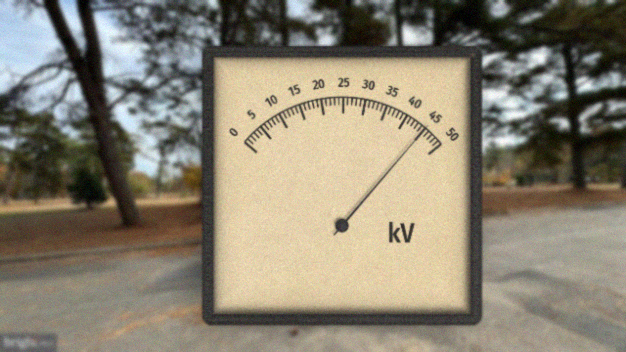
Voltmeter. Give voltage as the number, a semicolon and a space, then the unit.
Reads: 45; kV
